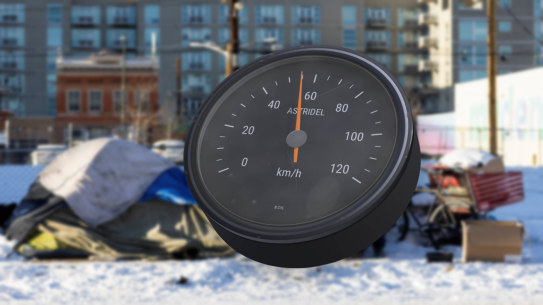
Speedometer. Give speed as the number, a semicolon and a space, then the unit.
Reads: 55; km/h
